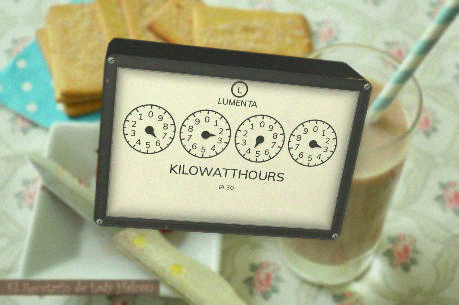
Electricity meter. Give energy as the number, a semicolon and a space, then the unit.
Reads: 6243; kWh
